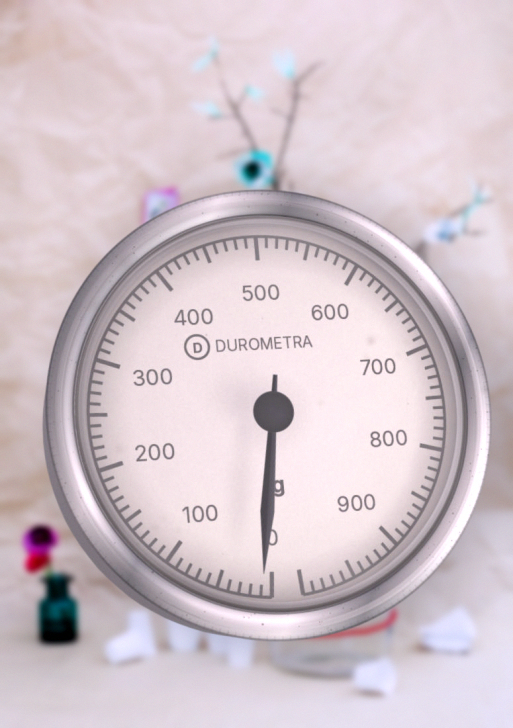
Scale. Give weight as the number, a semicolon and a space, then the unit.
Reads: 10; g
